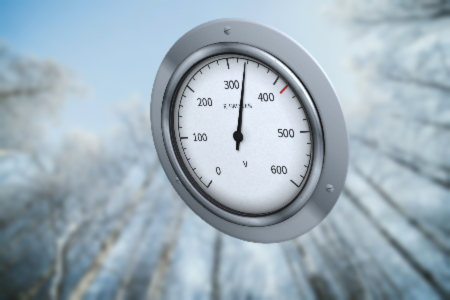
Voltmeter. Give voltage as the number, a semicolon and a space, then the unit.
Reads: 340; V
